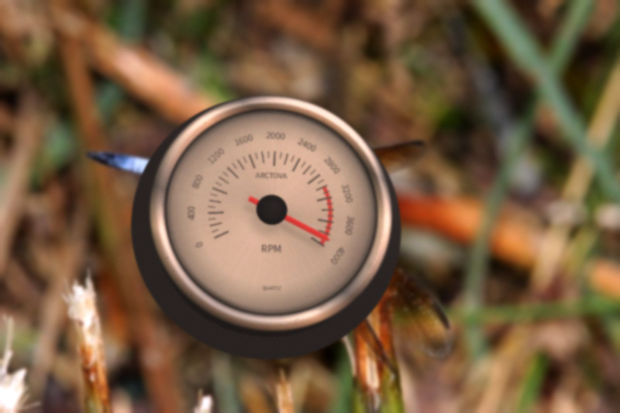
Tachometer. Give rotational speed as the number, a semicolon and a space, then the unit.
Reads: 3900; rpm
